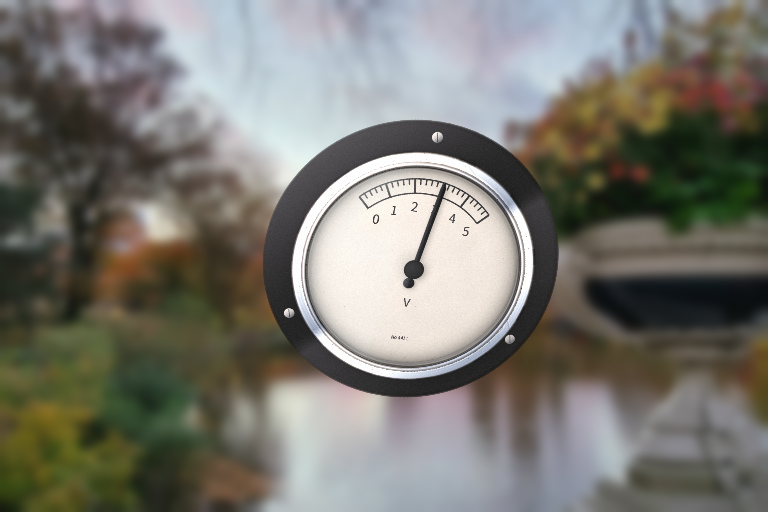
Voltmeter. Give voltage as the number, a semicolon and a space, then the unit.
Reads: 3; V
